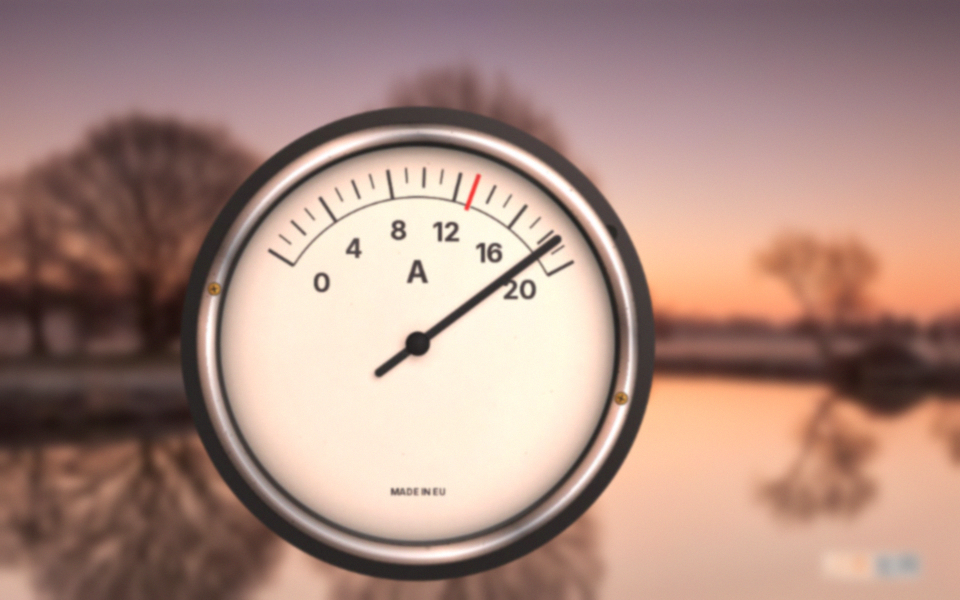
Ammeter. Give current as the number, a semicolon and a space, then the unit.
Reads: 18.5; A
